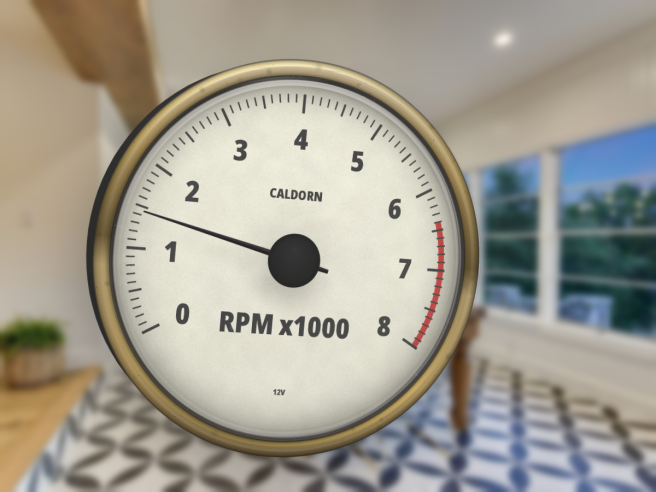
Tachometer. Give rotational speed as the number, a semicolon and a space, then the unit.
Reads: 1450; rpm
